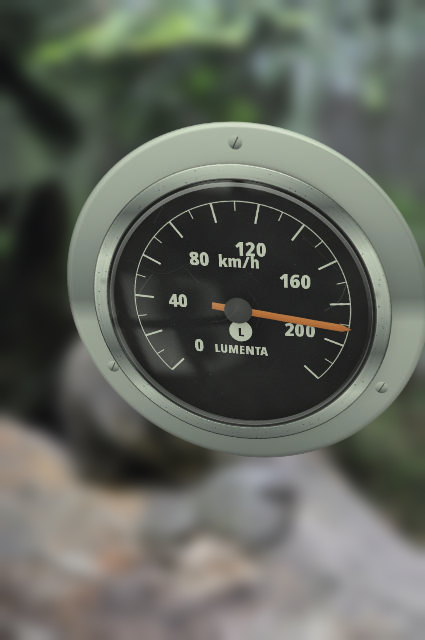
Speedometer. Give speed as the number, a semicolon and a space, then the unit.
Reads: 190; km/h
